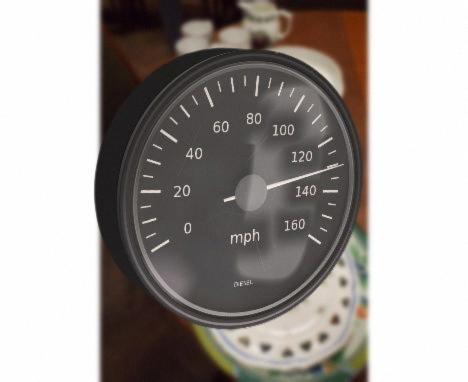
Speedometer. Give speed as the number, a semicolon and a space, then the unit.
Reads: 130; mph
